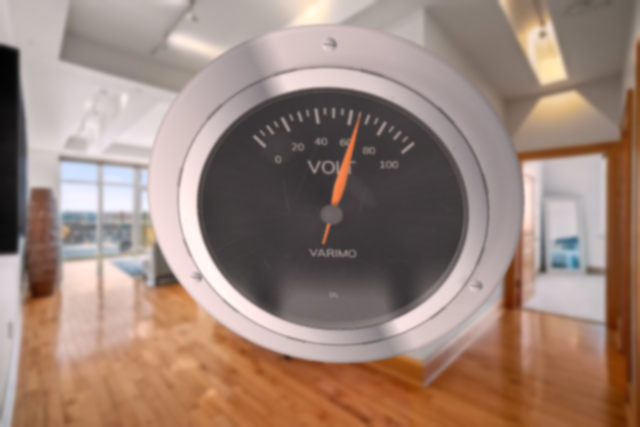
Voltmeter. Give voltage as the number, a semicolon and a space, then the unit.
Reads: 65; V
